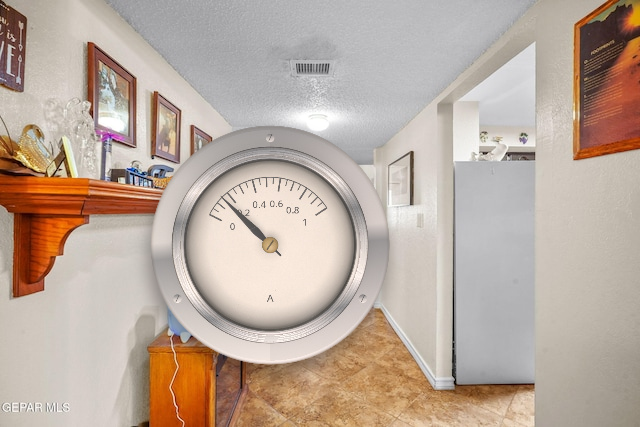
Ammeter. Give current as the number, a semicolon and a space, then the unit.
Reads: 0.15; A
